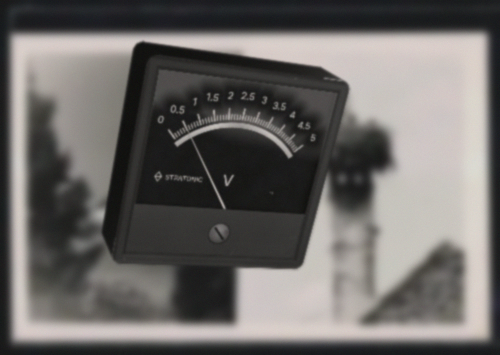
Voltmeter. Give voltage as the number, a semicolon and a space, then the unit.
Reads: 0.5; V
